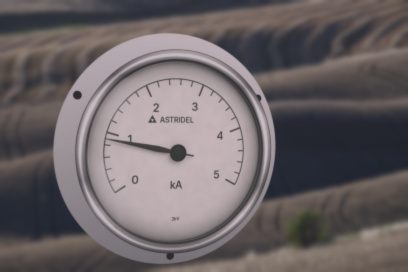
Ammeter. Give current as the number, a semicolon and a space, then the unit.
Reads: 0.9; kA
